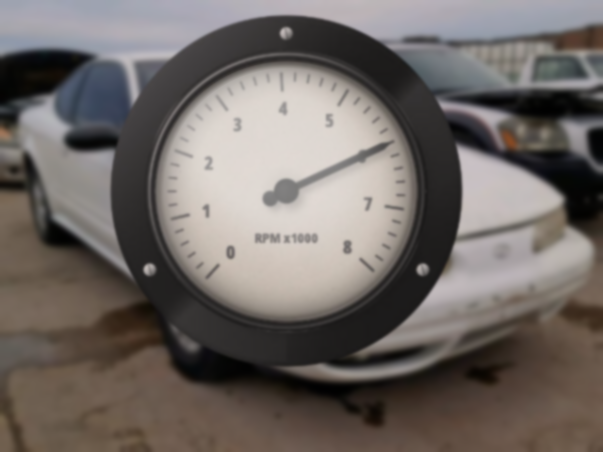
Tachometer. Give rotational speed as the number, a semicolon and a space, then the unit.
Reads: 6000; rpm
